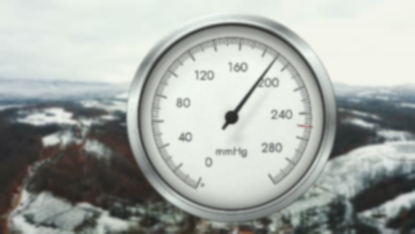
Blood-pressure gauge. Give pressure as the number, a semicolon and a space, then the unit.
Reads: 190; mmHg
